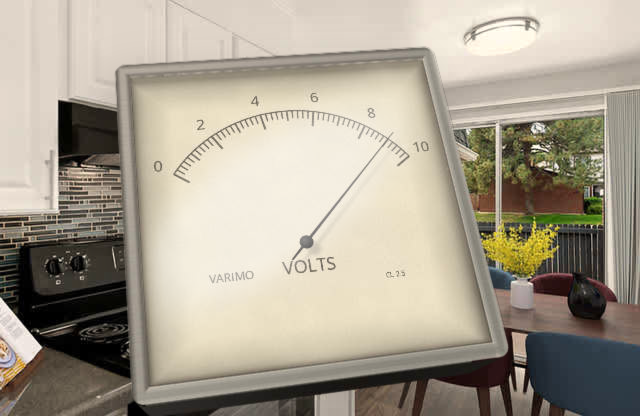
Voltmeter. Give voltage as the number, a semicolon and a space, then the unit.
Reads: 9; V
